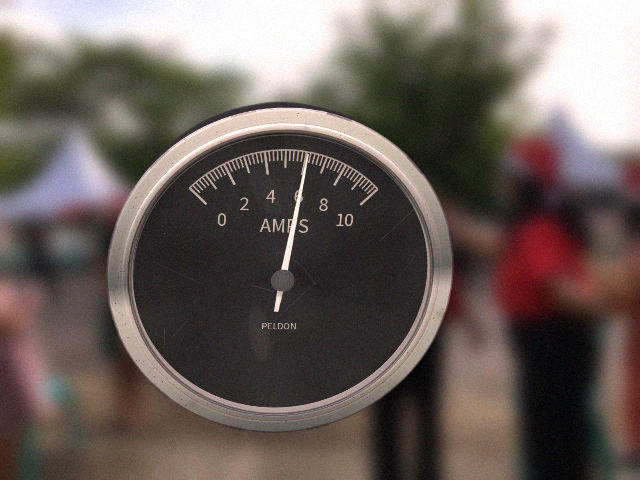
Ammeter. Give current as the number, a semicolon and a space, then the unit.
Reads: 6; A
